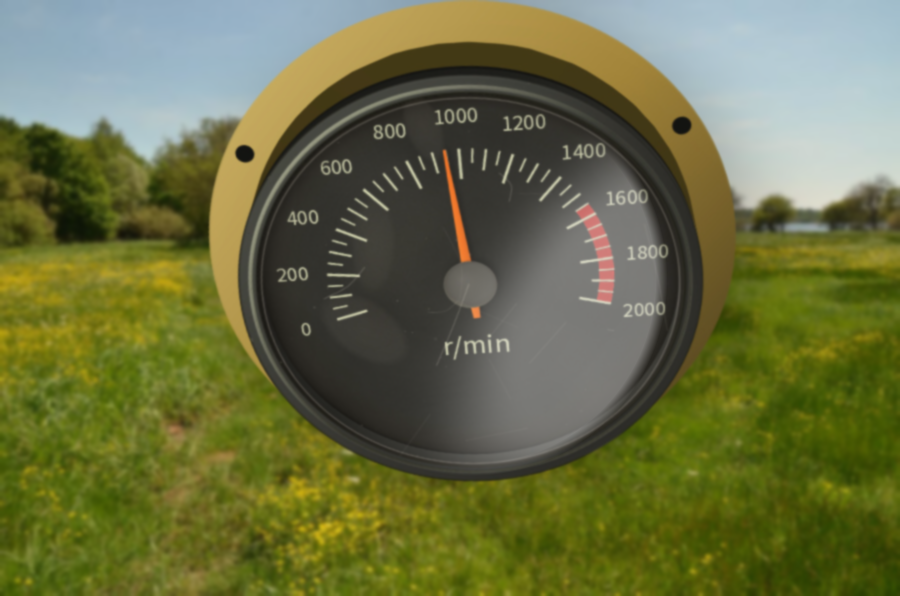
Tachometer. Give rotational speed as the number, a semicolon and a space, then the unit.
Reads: 950; rpm
